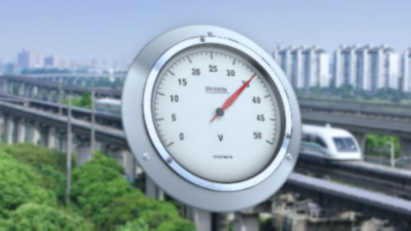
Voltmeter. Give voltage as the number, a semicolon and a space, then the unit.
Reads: 35; V
